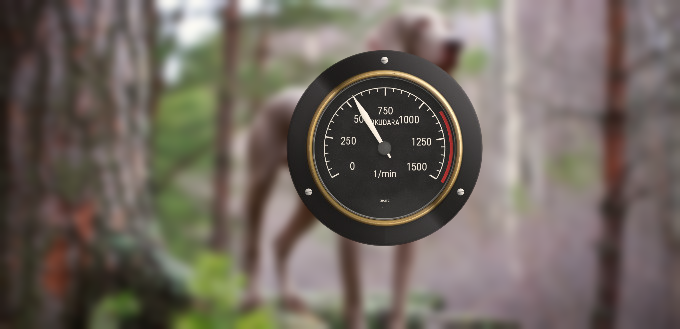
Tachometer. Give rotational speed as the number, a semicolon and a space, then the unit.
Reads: 550; rpm
